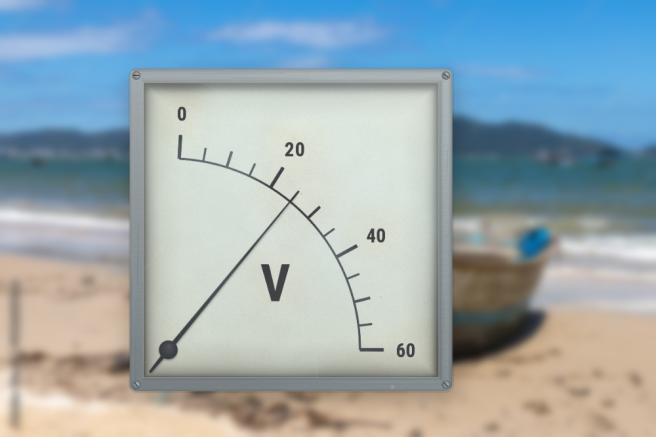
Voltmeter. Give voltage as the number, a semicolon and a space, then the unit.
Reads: 25; V
